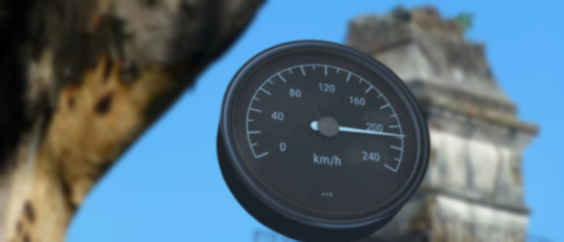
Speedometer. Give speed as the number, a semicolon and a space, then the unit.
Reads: 210; km/h
